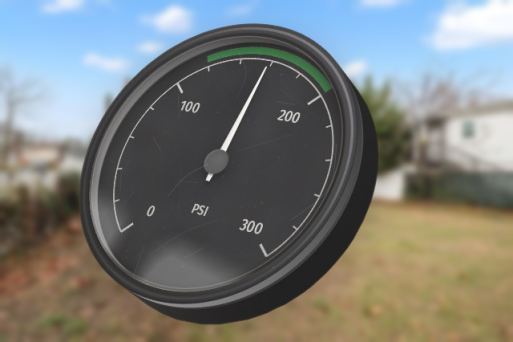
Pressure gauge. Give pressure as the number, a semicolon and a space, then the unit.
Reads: 160; psi
